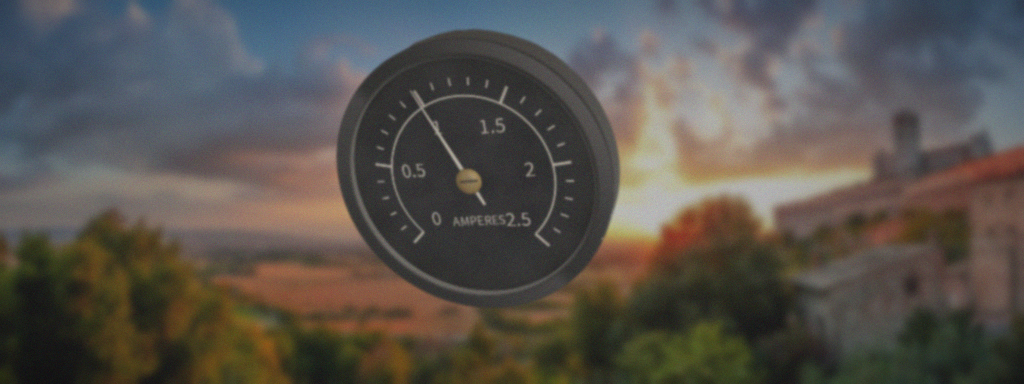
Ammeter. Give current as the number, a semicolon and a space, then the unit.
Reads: 1; A
